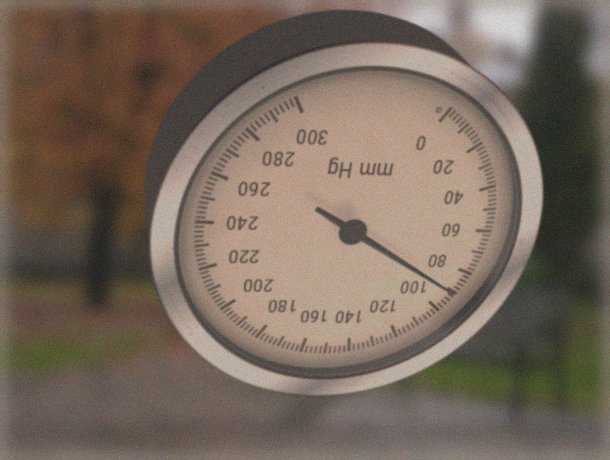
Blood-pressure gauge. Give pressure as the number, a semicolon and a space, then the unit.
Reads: 90; mmHg
